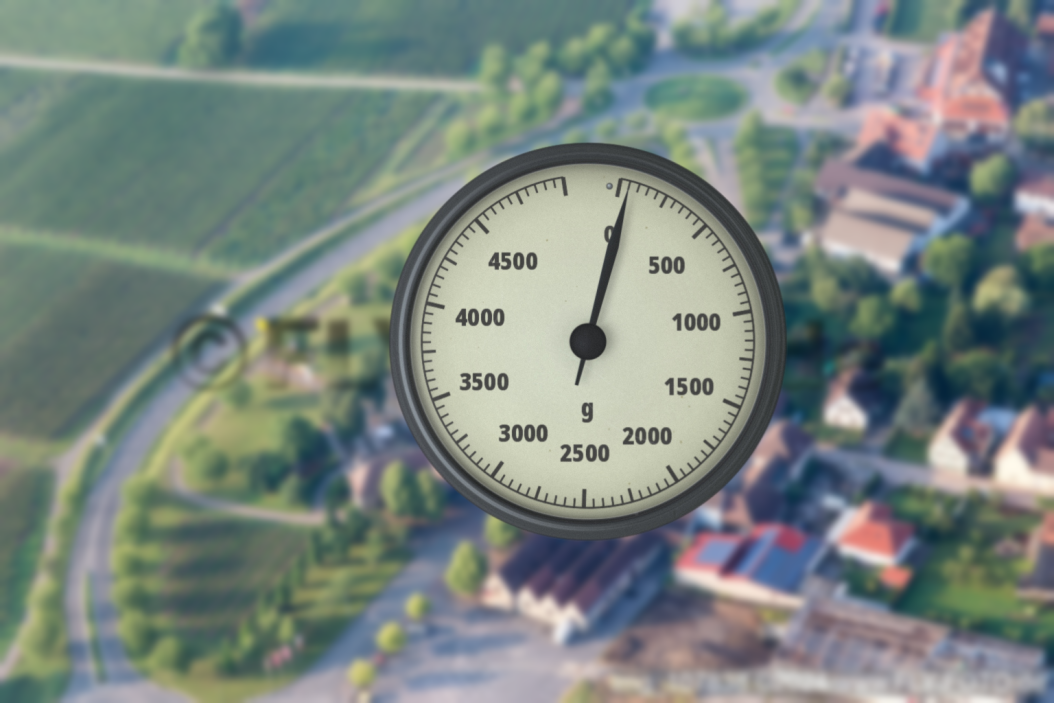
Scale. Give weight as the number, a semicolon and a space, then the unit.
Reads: 50; g
